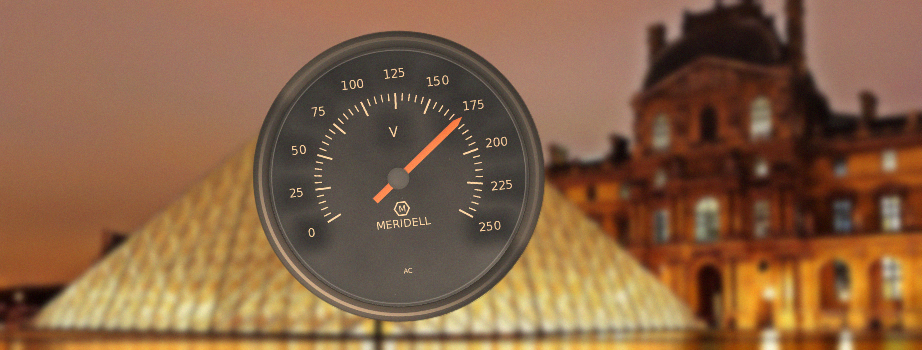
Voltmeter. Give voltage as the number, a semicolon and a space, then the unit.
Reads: 175; V
